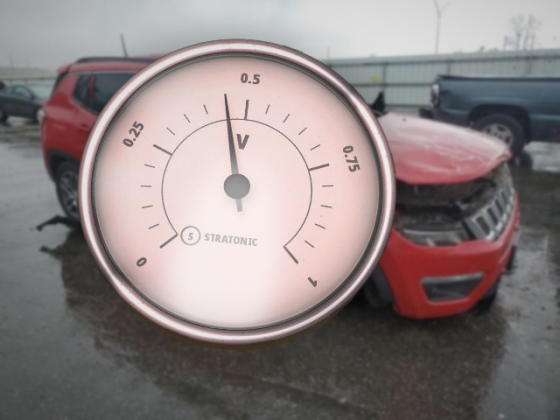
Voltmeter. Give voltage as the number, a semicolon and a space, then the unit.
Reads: 0.45; V
